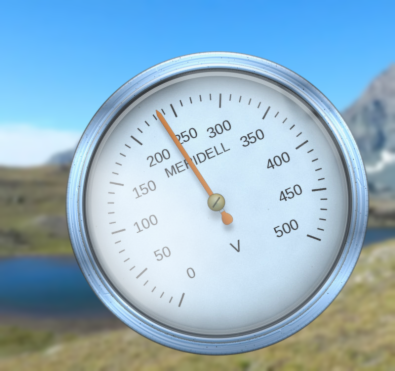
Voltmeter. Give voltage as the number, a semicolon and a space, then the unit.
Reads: 235; V
